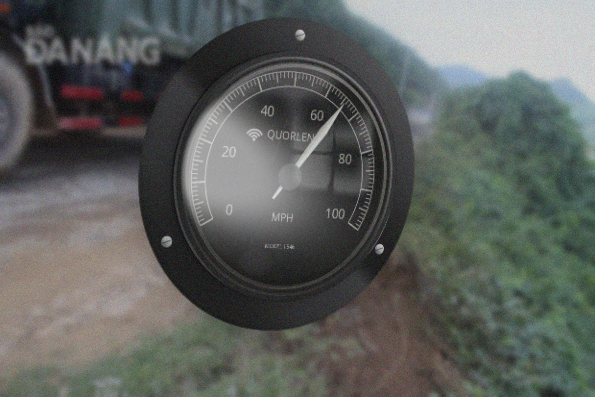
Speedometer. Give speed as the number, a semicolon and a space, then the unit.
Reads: 65; mph
